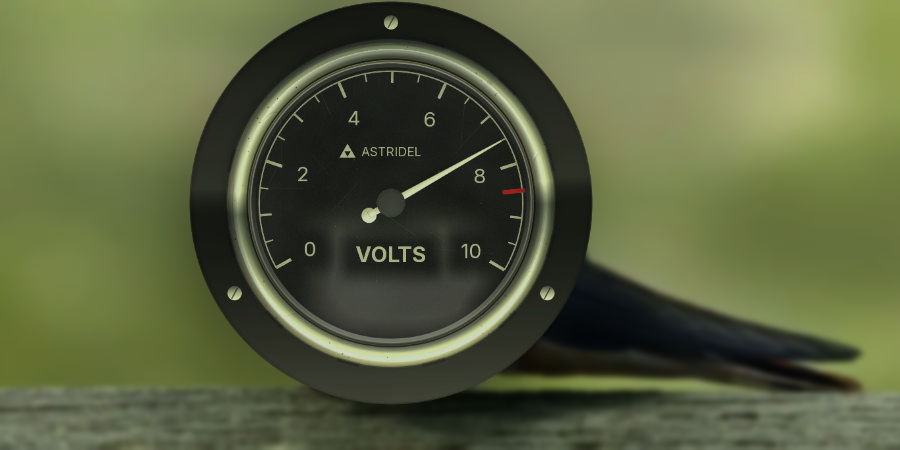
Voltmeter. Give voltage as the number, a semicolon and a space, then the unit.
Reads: 7.5; V
